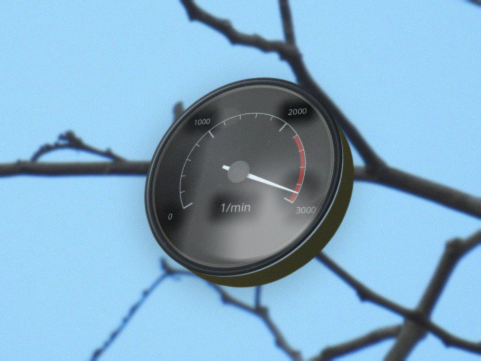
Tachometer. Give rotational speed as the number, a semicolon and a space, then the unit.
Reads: 2900; rpm
